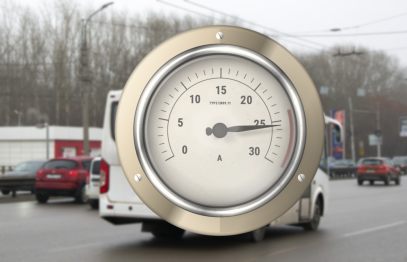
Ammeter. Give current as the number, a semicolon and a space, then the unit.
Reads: 25.5; A
